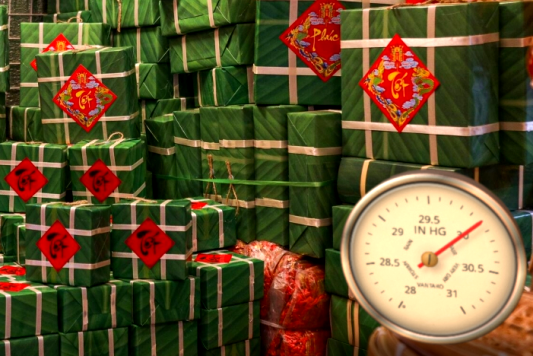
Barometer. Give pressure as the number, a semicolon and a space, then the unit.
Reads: 30; inHg
